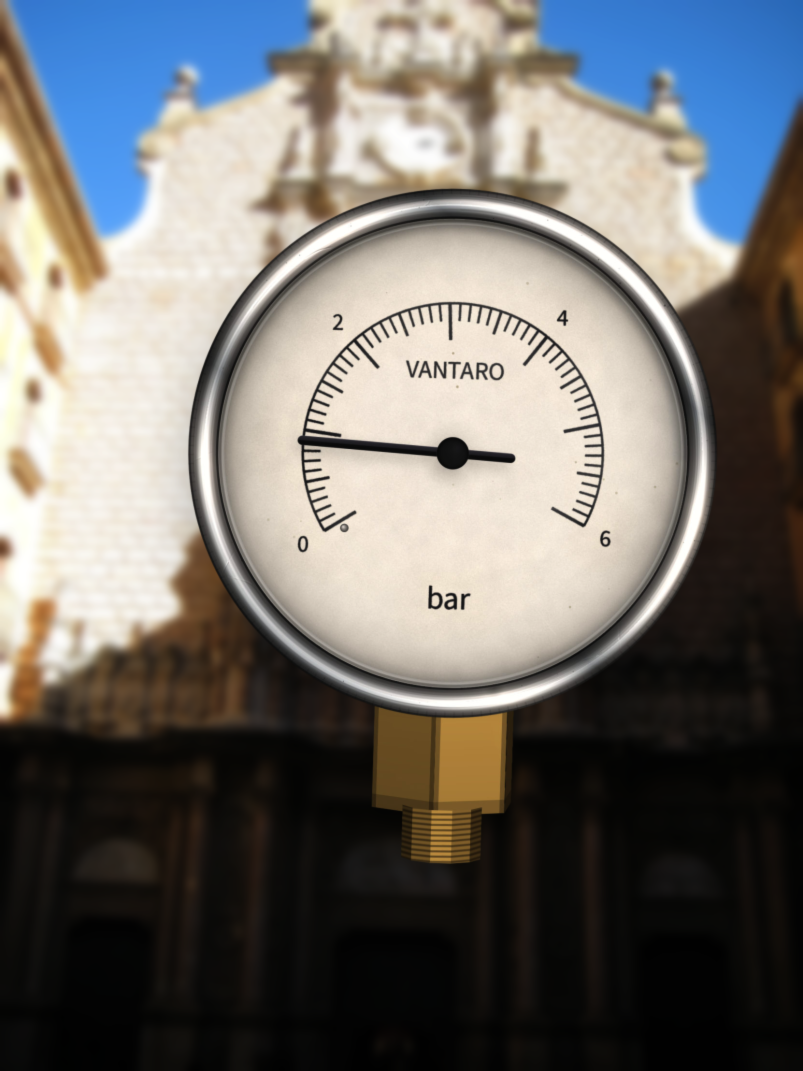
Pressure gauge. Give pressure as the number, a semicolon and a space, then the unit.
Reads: 0.9; bar
